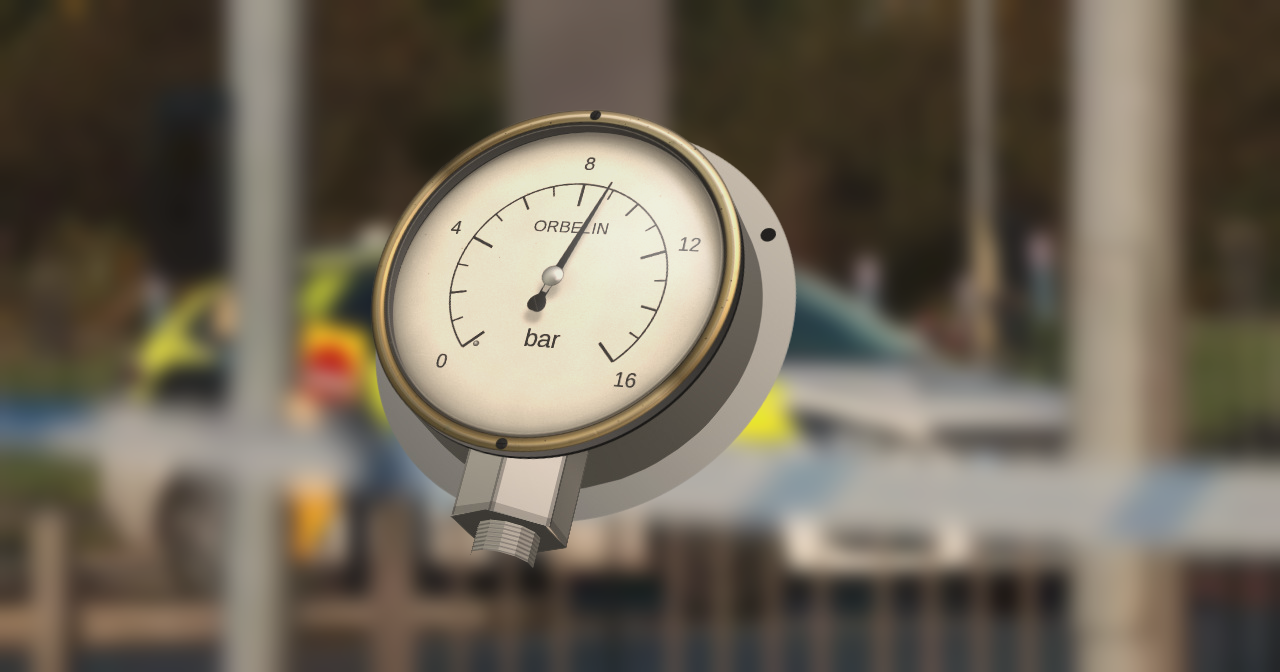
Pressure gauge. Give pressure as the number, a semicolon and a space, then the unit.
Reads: 9; bar
